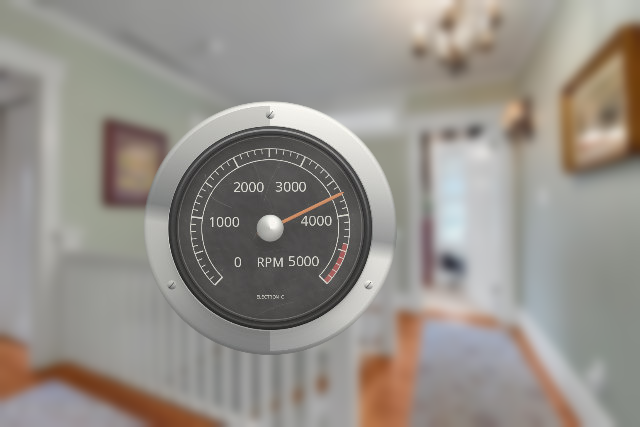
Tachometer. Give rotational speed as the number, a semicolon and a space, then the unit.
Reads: 3700; rpm
